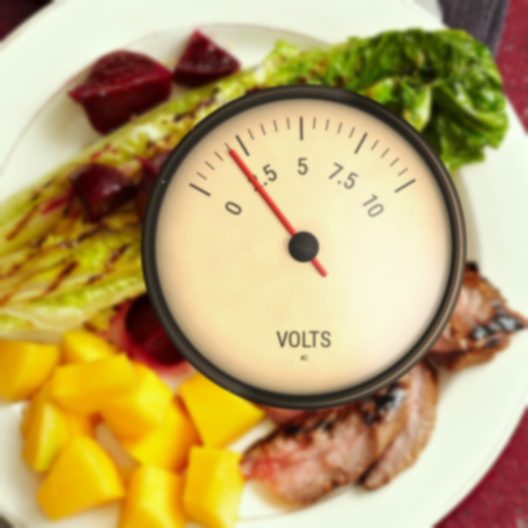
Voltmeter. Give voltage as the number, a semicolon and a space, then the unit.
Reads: 2; V
